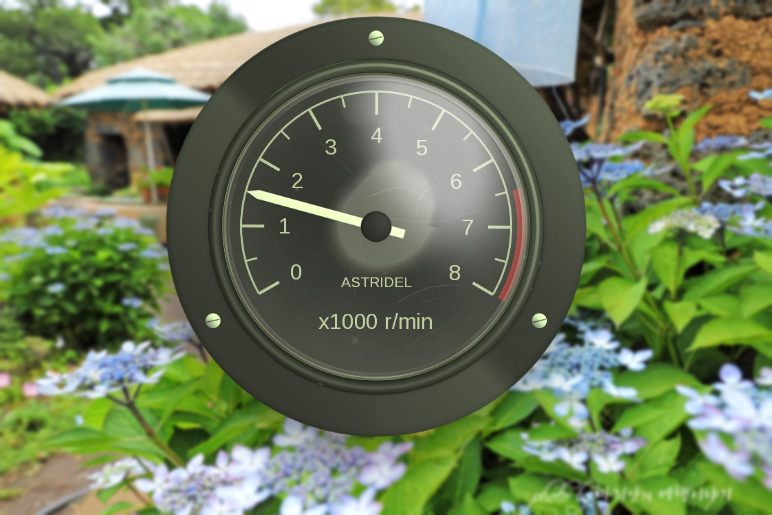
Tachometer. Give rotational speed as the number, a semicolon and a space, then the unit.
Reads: 1500; rpm
